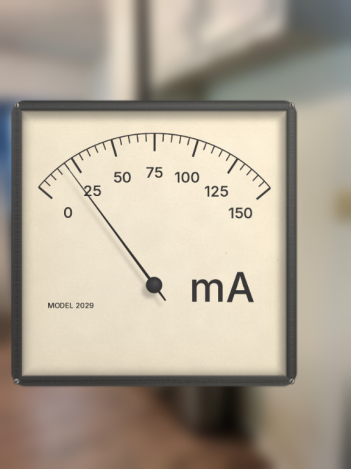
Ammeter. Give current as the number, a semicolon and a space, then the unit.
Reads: 20; mA
